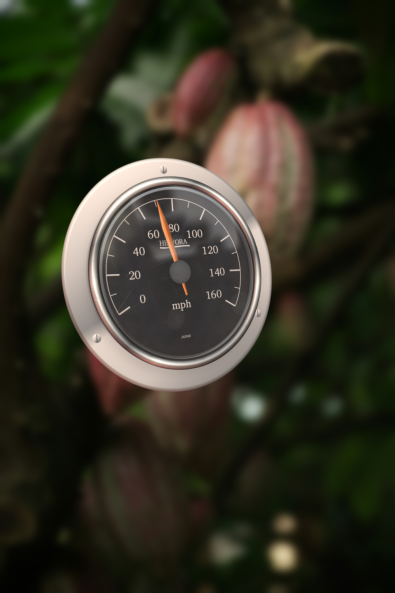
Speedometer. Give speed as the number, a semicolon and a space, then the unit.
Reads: 70; mph
